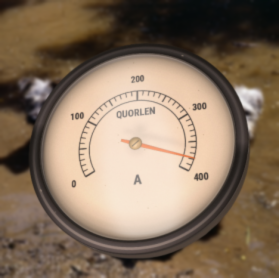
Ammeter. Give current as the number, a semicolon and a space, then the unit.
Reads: 380; A
